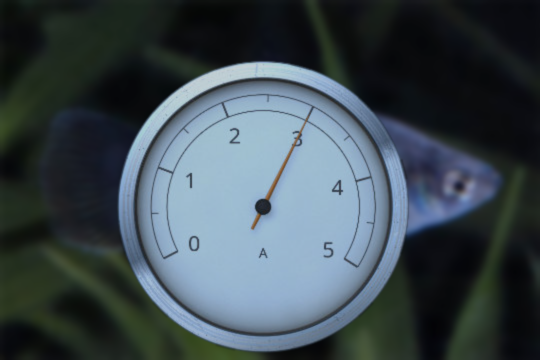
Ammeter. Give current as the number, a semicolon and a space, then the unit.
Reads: 3; A
